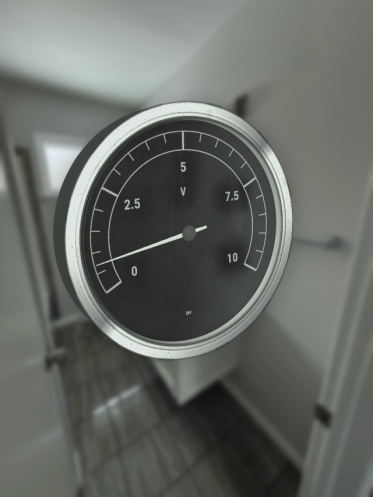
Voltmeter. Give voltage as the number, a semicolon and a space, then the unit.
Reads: 0.75; V
